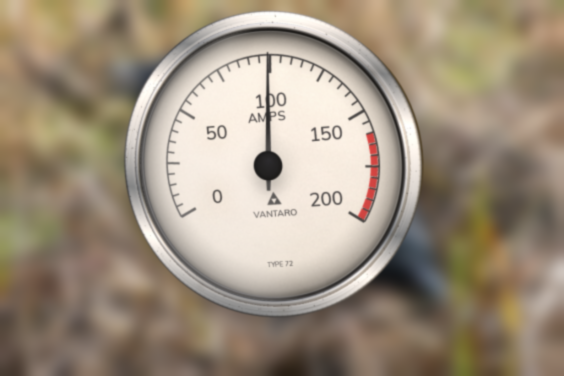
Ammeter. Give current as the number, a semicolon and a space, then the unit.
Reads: 100; A
